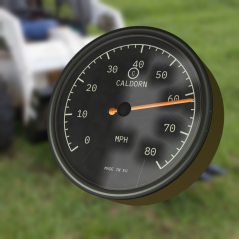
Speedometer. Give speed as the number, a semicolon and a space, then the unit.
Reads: 62; mph
